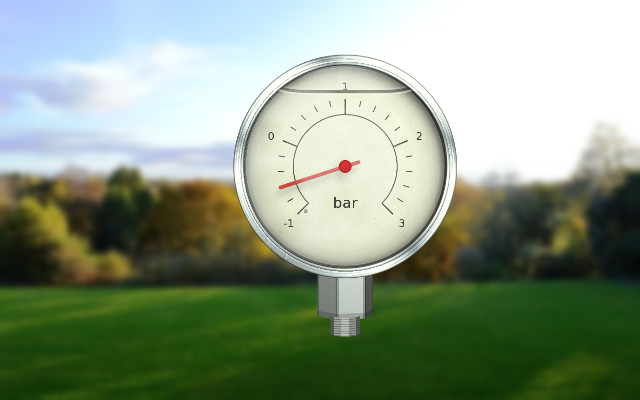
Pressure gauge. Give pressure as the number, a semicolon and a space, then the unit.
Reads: -0.6; bar
